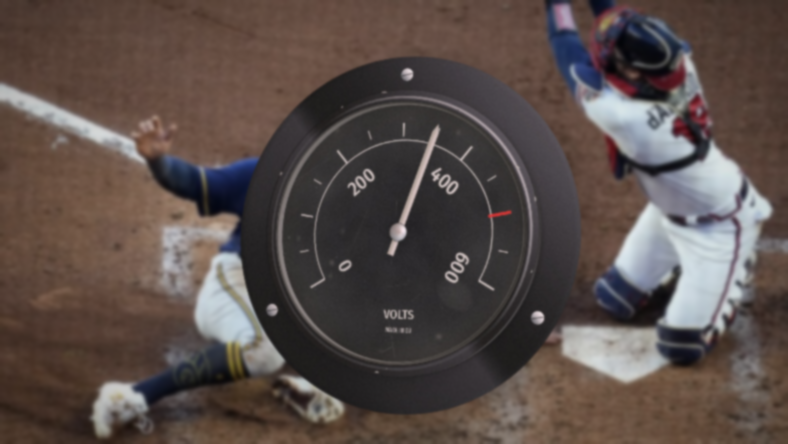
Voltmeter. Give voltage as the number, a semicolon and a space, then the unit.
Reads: 350; V
